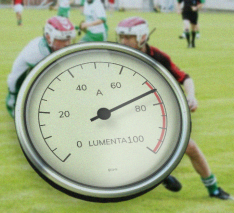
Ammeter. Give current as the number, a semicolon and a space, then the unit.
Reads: 75; A
